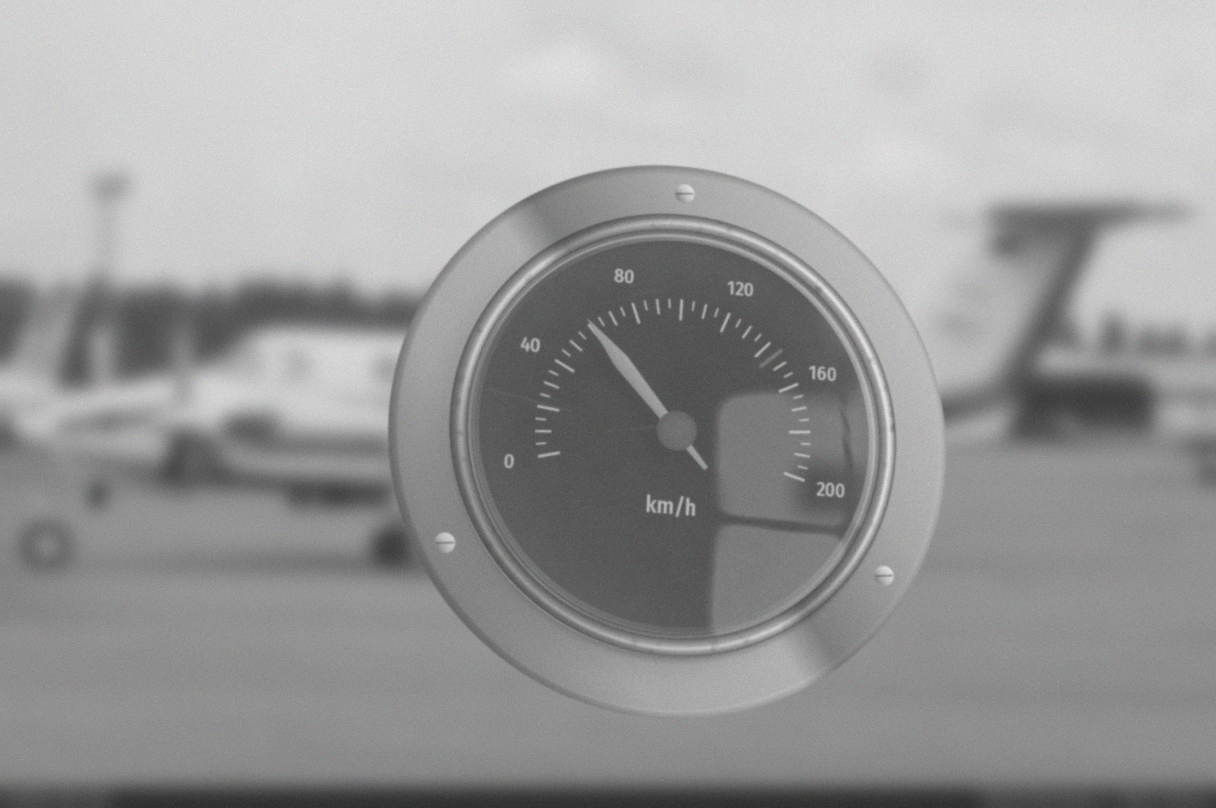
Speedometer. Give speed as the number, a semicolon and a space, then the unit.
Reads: 60; km/h
